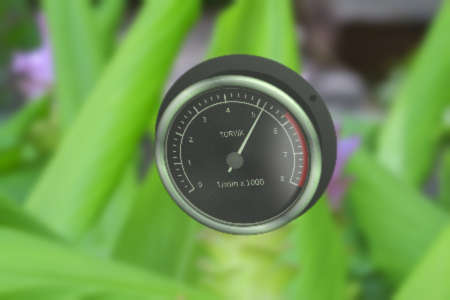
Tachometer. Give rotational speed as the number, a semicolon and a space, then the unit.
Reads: 5200; rpm
